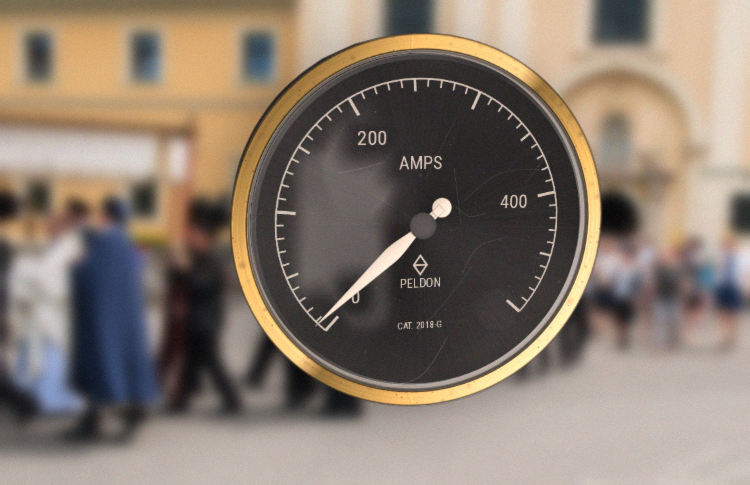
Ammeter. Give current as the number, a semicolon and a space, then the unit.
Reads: 10; A
